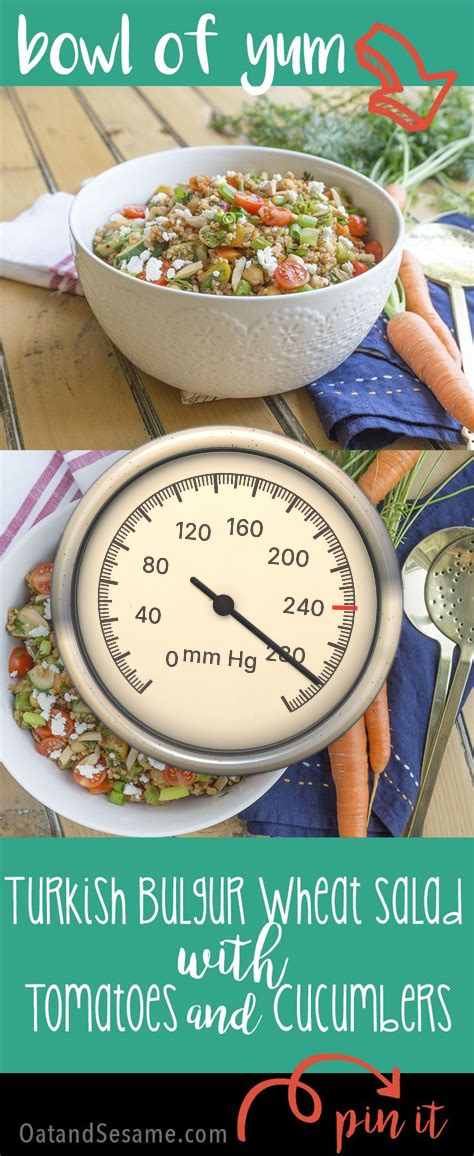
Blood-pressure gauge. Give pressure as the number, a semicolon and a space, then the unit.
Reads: 280; mmHg
